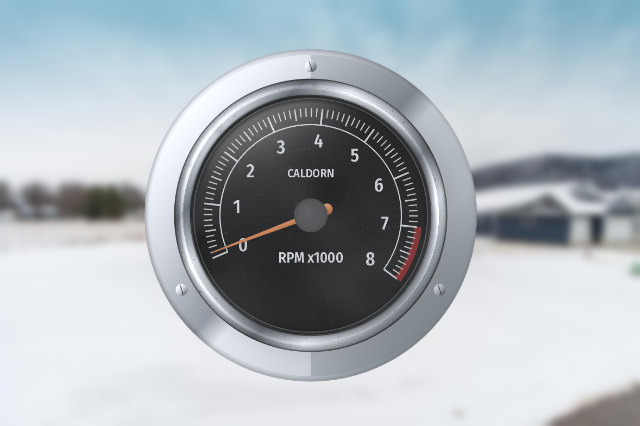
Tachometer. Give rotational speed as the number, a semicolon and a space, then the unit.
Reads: 100; rpm
